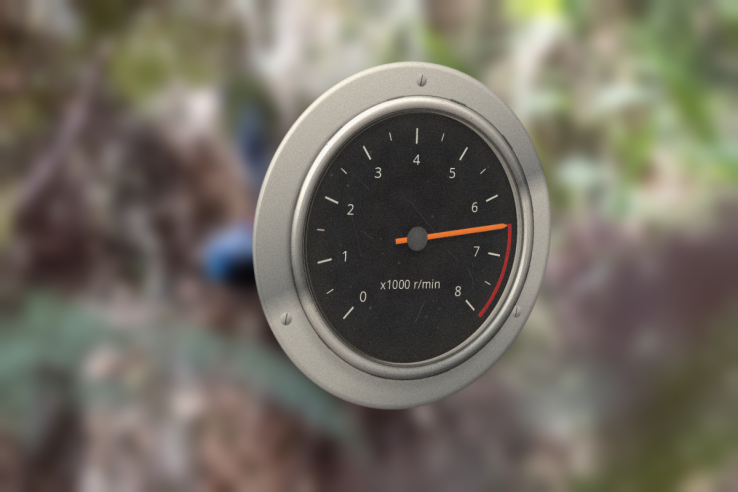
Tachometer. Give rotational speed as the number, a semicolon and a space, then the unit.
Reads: 6500; rpm
